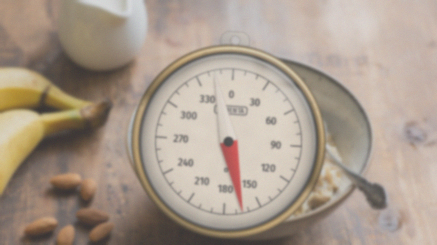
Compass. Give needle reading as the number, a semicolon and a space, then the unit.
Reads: 165; °
